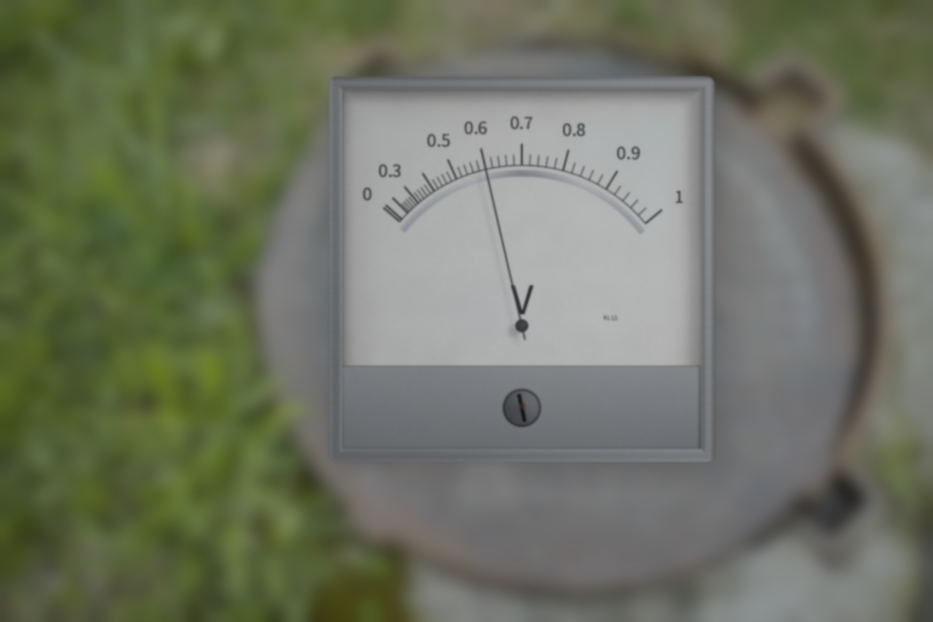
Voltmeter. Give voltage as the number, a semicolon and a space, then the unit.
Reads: 0.6; V
